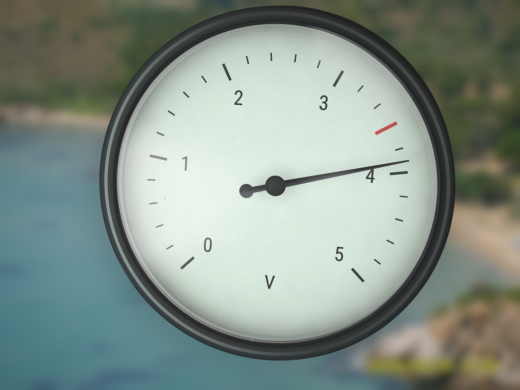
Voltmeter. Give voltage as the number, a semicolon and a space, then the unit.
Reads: 3.9; V
